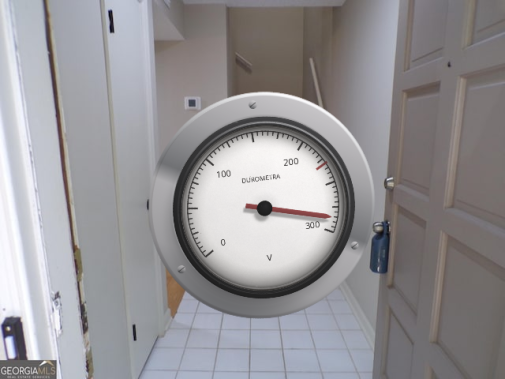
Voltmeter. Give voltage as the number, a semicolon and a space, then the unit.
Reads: 285; V
